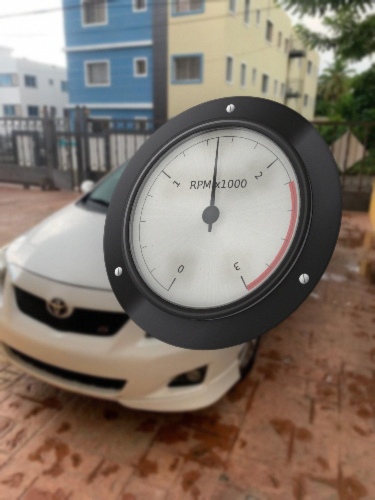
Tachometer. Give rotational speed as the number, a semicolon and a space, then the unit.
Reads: 1500; rpm
